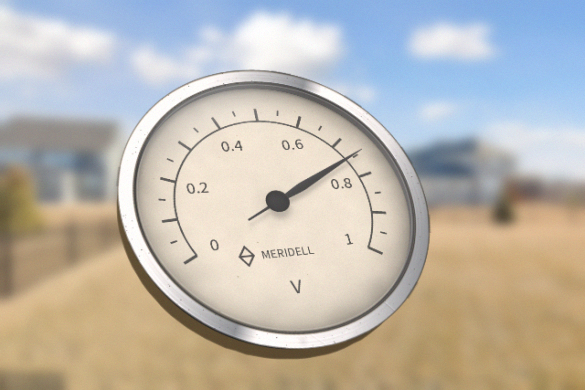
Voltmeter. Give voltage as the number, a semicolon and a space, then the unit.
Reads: 0.75; V
